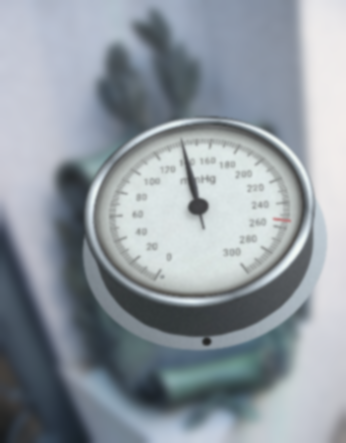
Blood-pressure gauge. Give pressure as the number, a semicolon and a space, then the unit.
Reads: 140; mmHg
